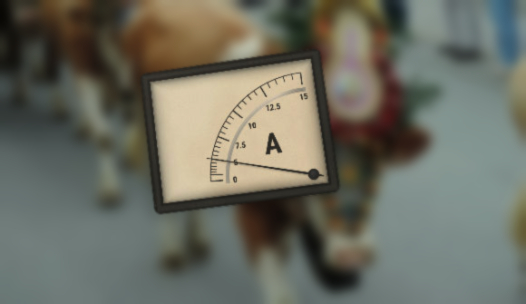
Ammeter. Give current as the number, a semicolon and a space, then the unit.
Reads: 5; A
